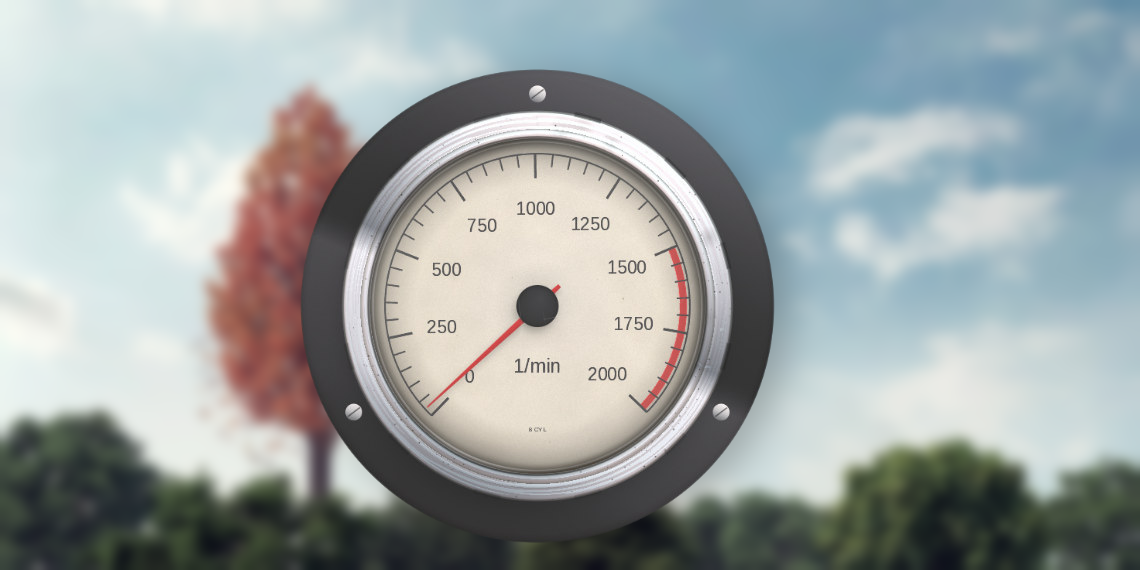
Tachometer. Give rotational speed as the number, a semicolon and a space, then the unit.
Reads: 25; rpm
